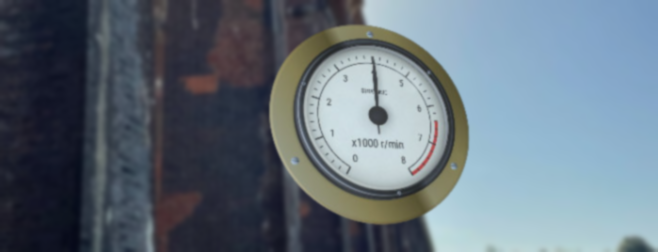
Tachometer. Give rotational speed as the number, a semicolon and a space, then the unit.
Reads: 4000; rpm
